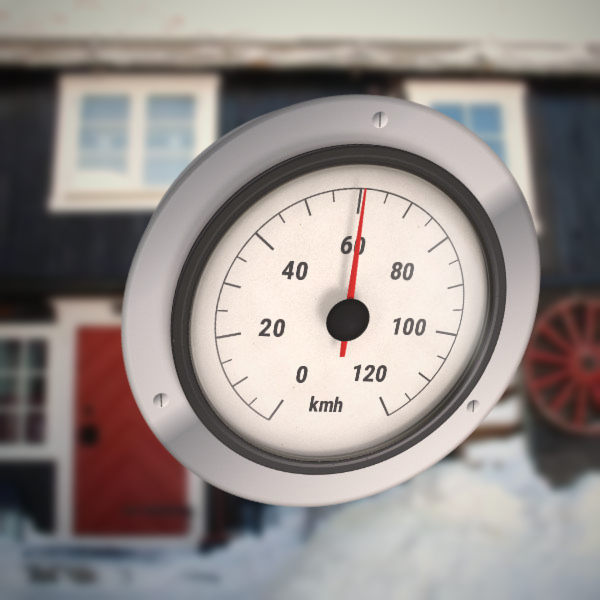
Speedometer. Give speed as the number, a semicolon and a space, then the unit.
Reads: 60; km/h
